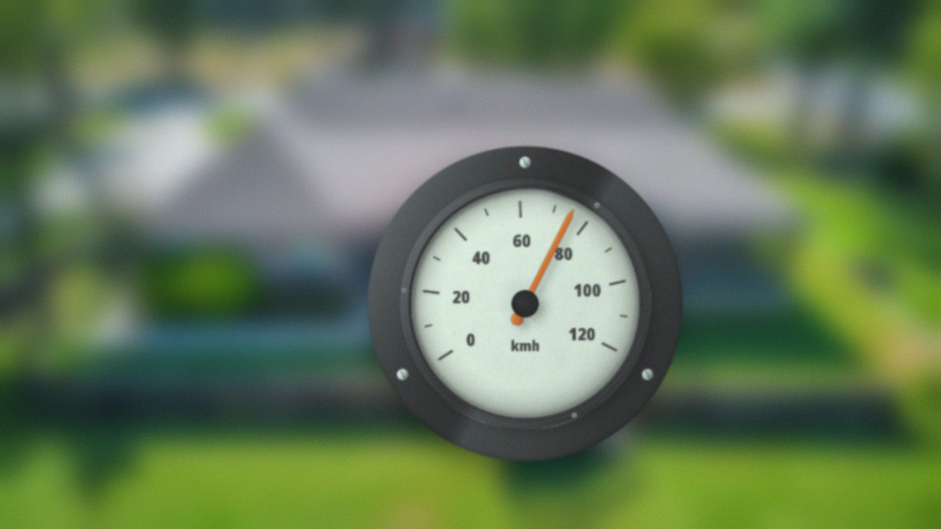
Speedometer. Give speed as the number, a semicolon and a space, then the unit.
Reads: 75; km/h
